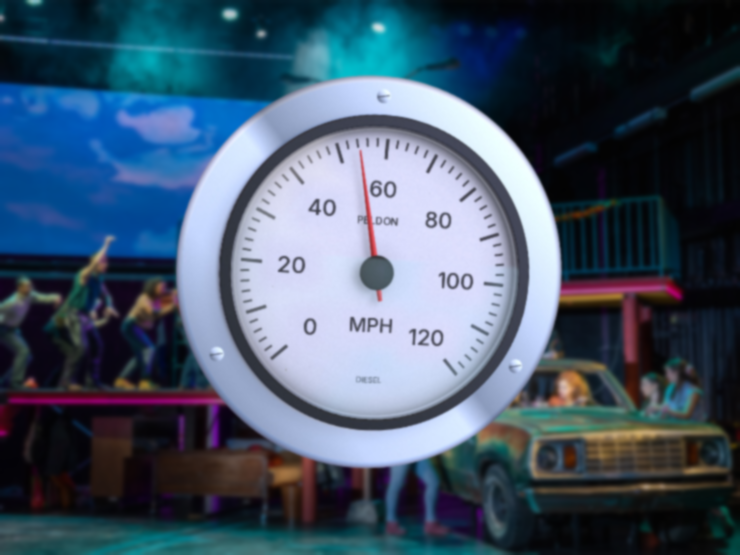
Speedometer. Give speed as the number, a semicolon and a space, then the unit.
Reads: 54; mph
